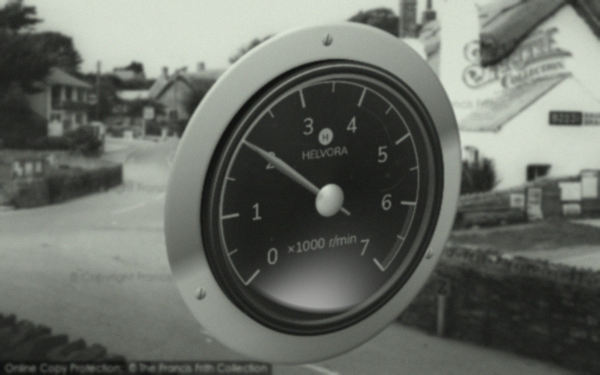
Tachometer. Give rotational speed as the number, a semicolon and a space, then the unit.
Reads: 2000; rpm
